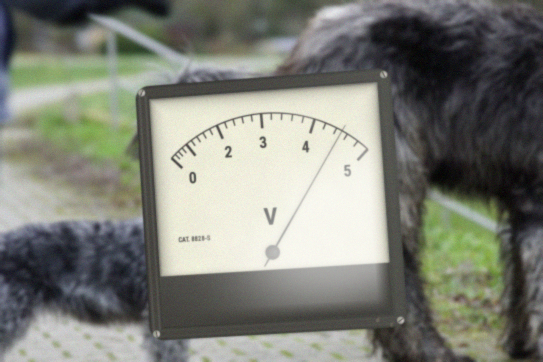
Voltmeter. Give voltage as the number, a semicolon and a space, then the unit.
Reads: 4.5; V
